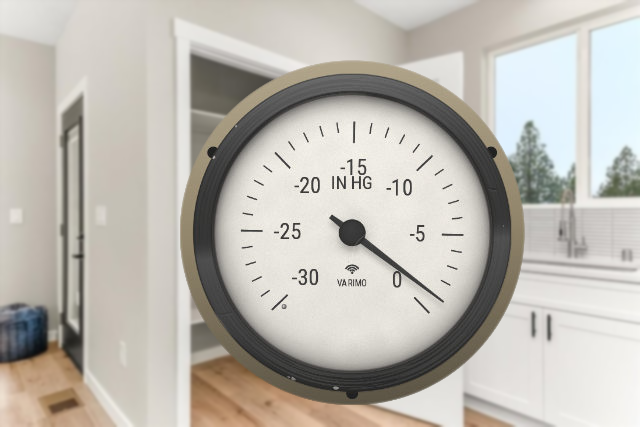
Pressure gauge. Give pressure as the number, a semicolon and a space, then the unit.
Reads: -1; inHg
